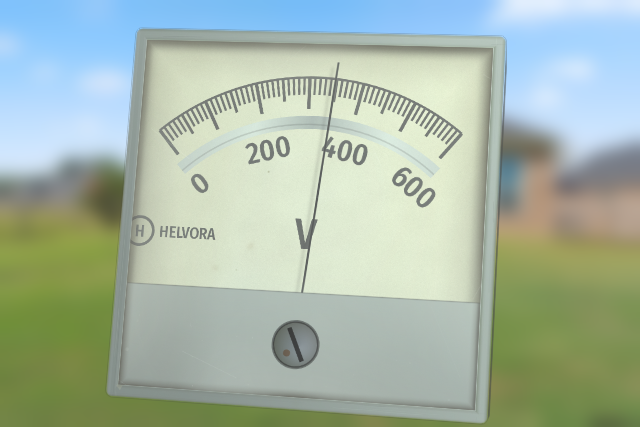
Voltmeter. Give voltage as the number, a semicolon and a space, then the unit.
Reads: 350; V
